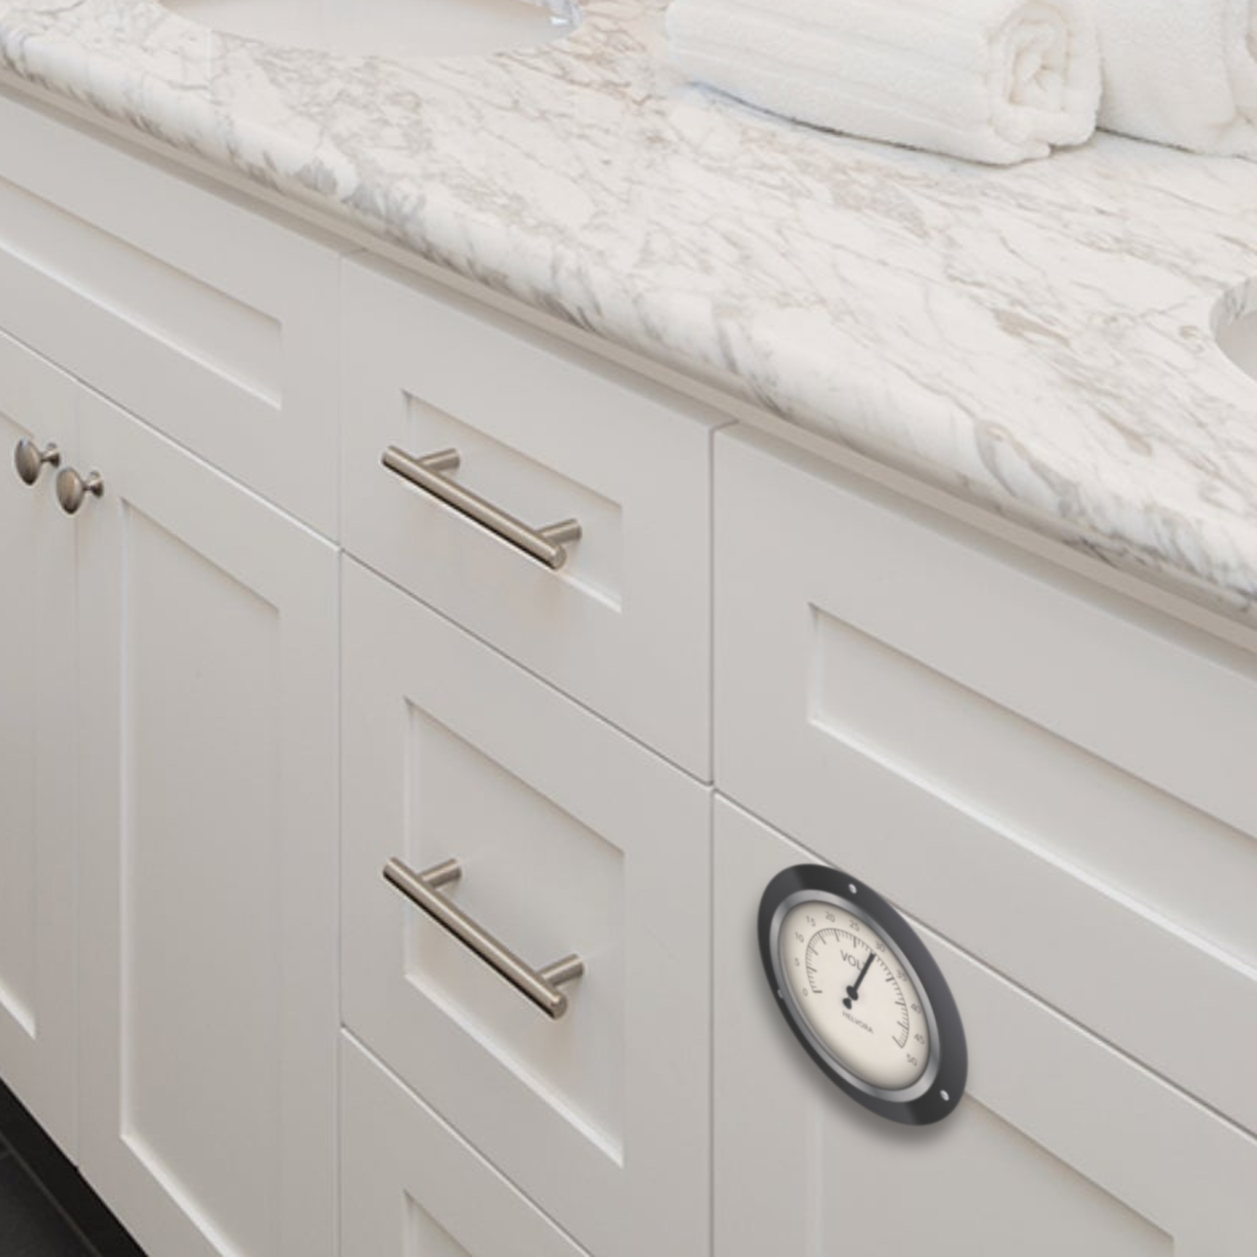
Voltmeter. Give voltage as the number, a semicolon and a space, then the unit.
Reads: 30; V
